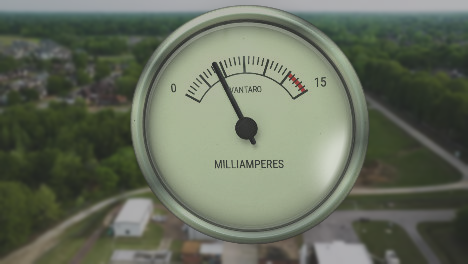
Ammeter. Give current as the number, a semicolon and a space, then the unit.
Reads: 4.5; mA
